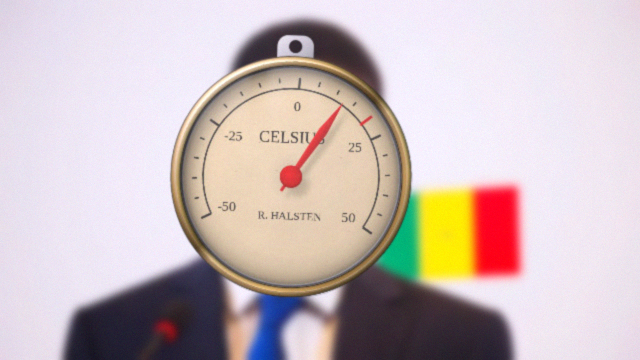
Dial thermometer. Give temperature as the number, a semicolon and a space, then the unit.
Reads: 12.5; °C
